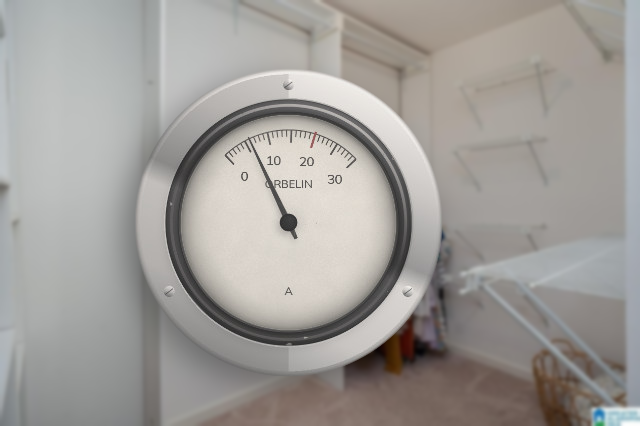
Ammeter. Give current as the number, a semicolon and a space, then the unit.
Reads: 6; A
